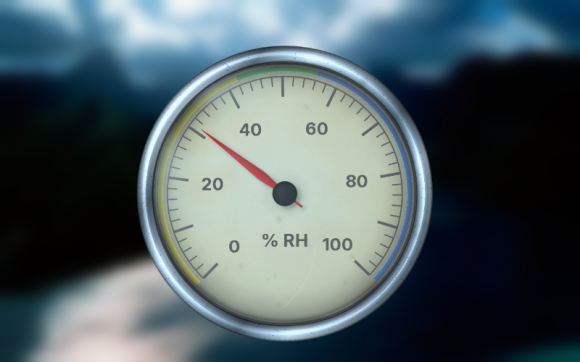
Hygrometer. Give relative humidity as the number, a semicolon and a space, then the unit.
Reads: 31; %
